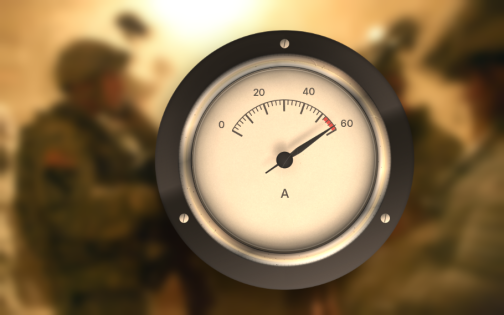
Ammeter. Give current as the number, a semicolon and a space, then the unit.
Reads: 58; A
